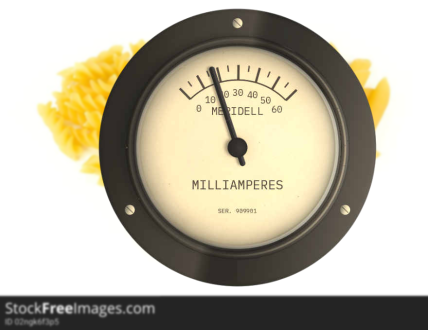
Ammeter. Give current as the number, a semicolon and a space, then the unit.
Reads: 17.5; mA
